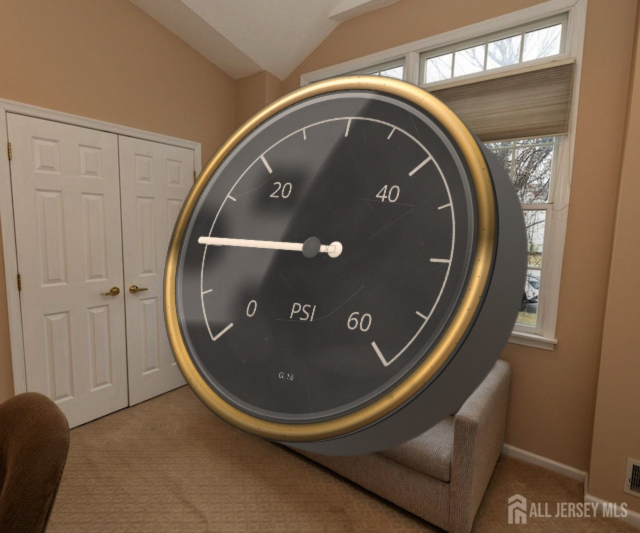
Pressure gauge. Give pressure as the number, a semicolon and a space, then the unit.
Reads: 10; psi
